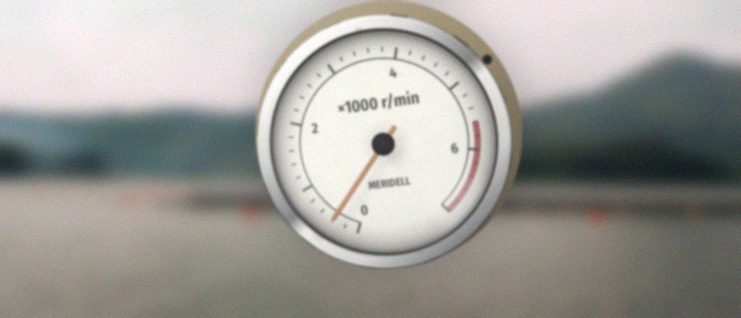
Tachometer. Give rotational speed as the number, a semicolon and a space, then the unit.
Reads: 400; rpm
